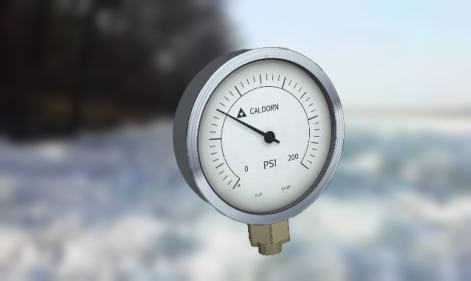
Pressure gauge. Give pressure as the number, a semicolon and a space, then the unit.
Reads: 60; psi
